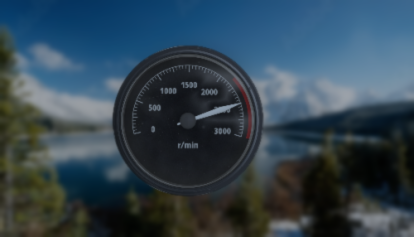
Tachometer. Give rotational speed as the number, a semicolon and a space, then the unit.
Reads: 2500; rpm
